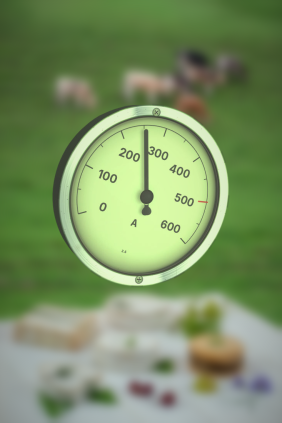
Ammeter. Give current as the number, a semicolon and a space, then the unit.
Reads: 250; A
